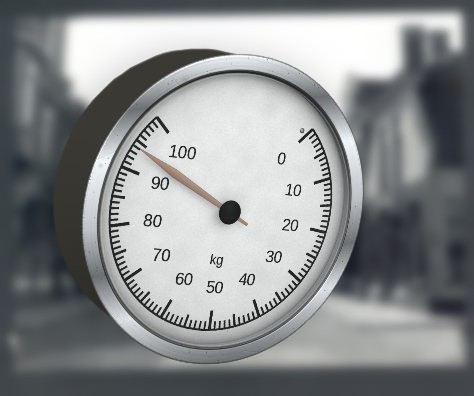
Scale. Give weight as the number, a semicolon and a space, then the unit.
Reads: 94; kg
